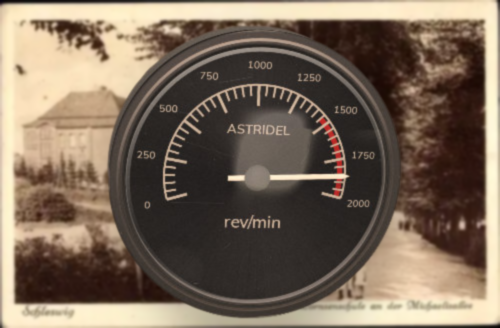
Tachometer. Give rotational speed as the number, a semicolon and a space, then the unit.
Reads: 1850; rpm
